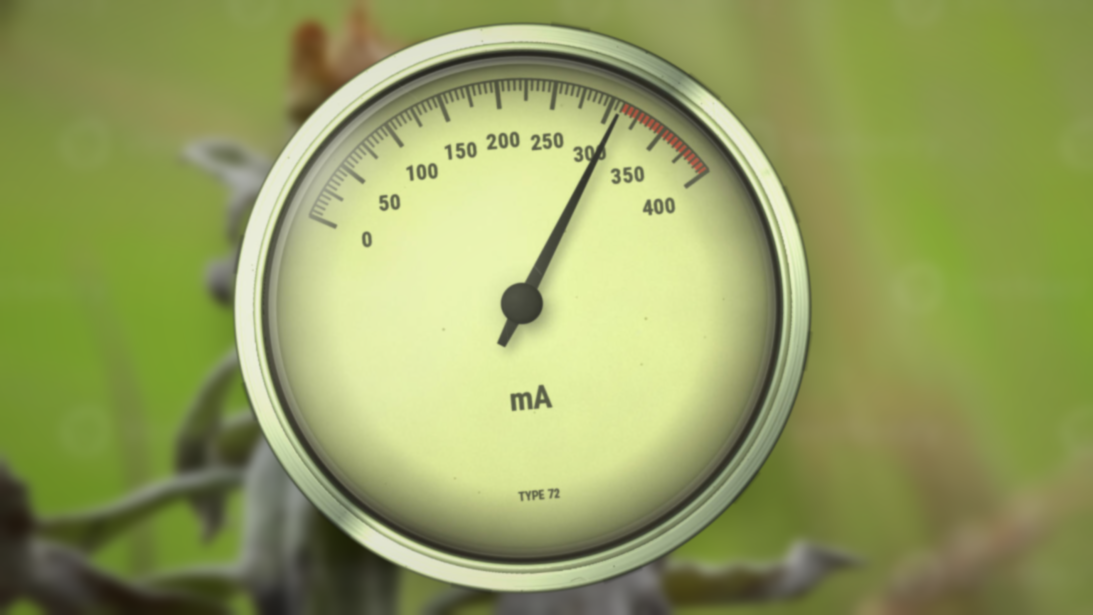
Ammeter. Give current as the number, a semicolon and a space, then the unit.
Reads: 310; mA
